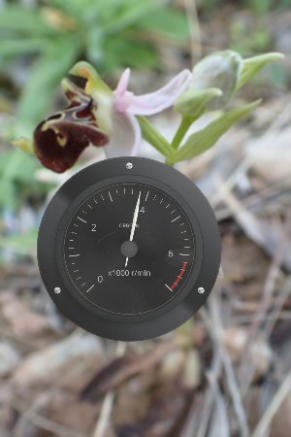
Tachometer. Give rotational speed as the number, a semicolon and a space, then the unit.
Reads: 3800; rpm
